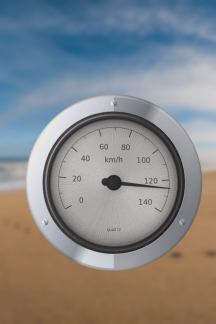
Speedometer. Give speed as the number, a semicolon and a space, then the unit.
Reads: 125; km/h
